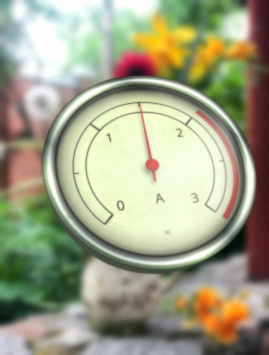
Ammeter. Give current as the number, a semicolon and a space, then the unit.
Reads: 1.5; A
